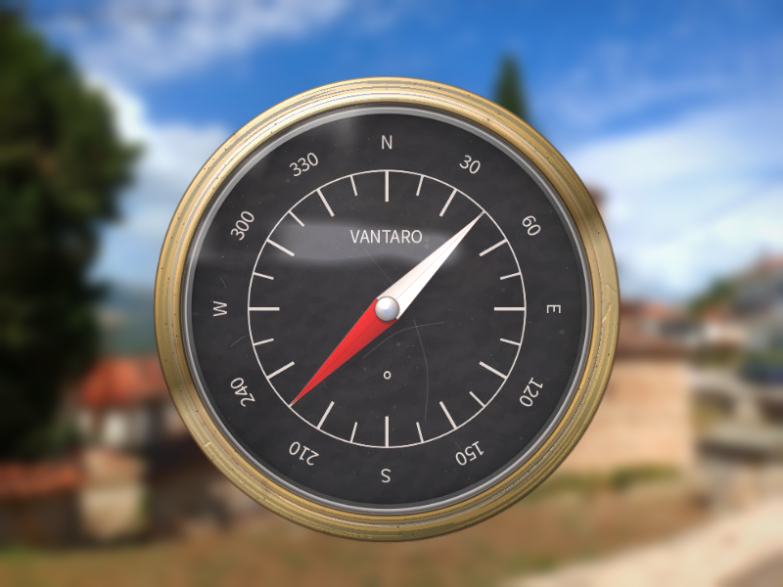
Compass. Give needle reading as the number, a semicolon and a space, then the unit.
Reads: 225; °
